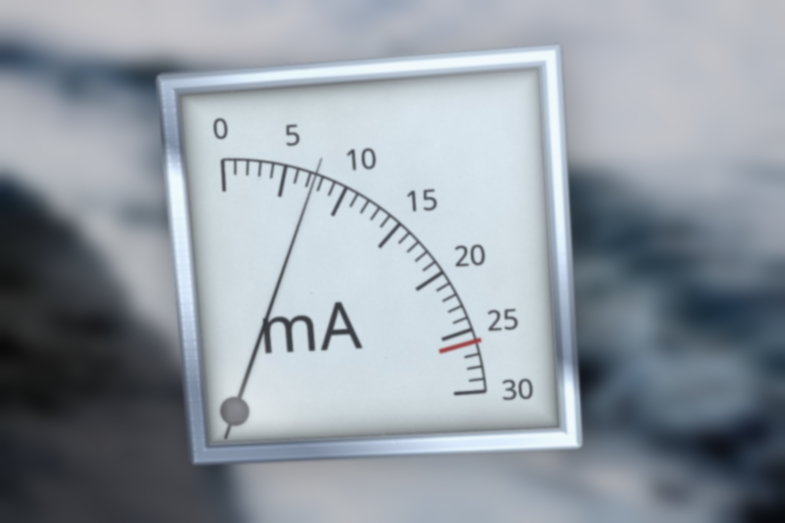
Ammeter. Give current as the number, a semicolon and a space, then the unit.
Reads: 7.5; mA
